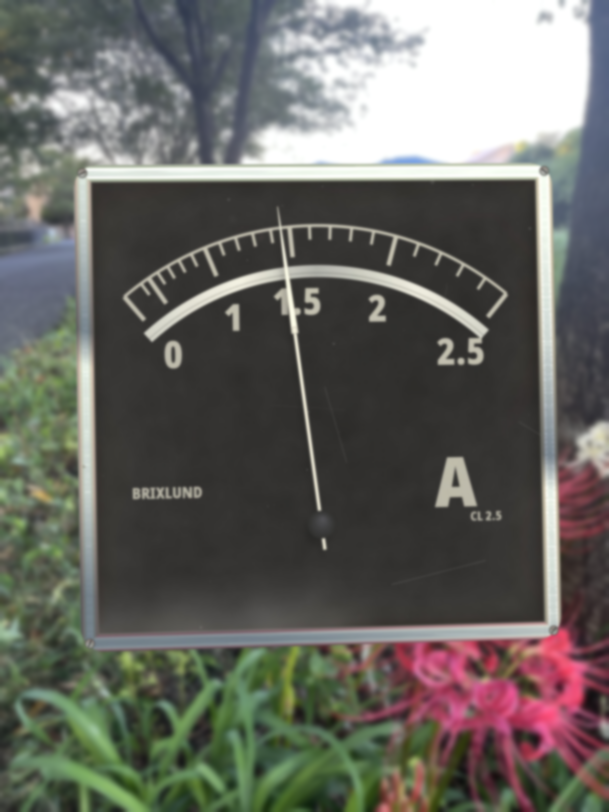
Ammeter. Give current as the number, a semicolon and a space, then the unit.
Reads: 1.45; A
